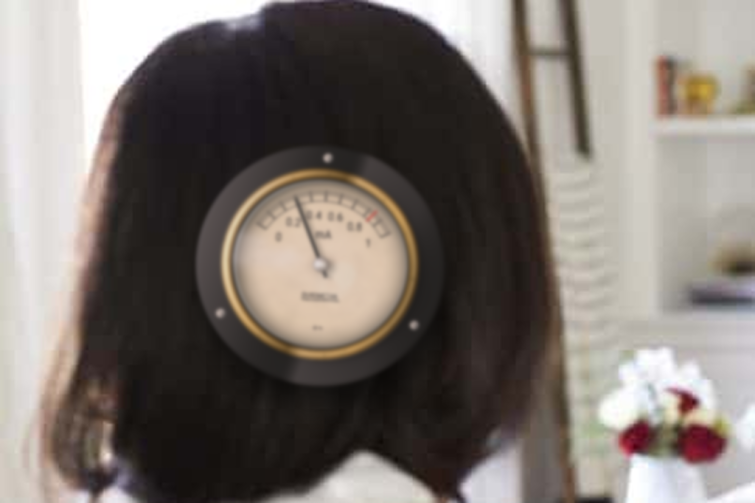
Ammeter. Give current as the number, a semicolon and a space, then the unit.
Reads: 0.3; mA
